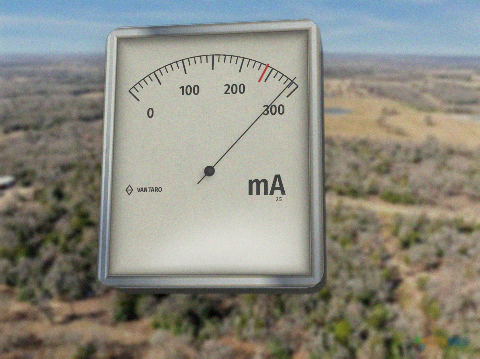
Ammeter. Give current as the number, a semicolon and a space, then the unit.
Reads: 290; mA
